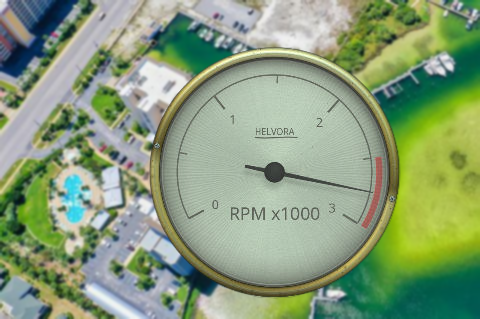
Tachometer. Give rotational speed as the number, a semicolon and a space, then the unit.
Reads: 2750; rpm
